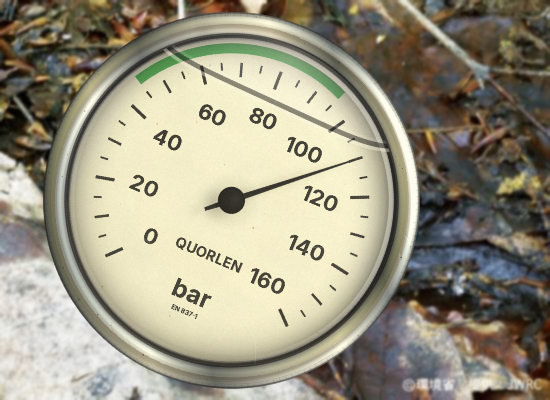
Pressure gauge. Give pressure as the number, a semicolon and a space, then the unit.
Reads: 110; bar
